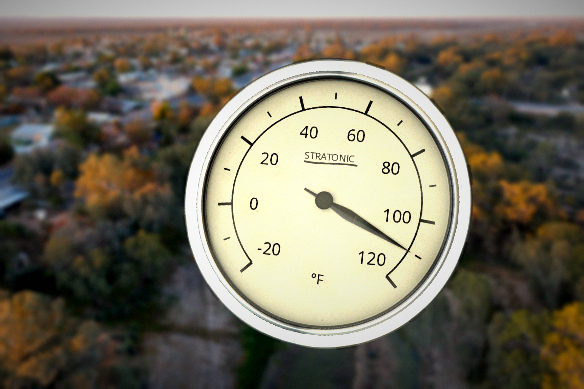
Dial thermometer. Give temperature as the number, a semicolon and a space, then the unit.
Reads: 110; °F
